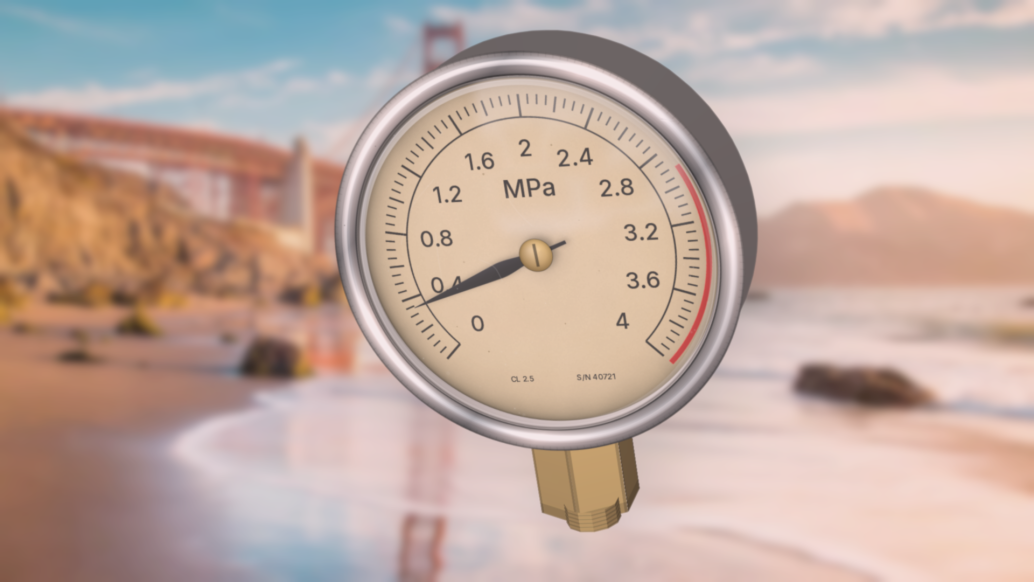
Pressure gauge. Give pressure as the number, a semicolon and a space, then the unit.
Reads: 0.35; MPa
